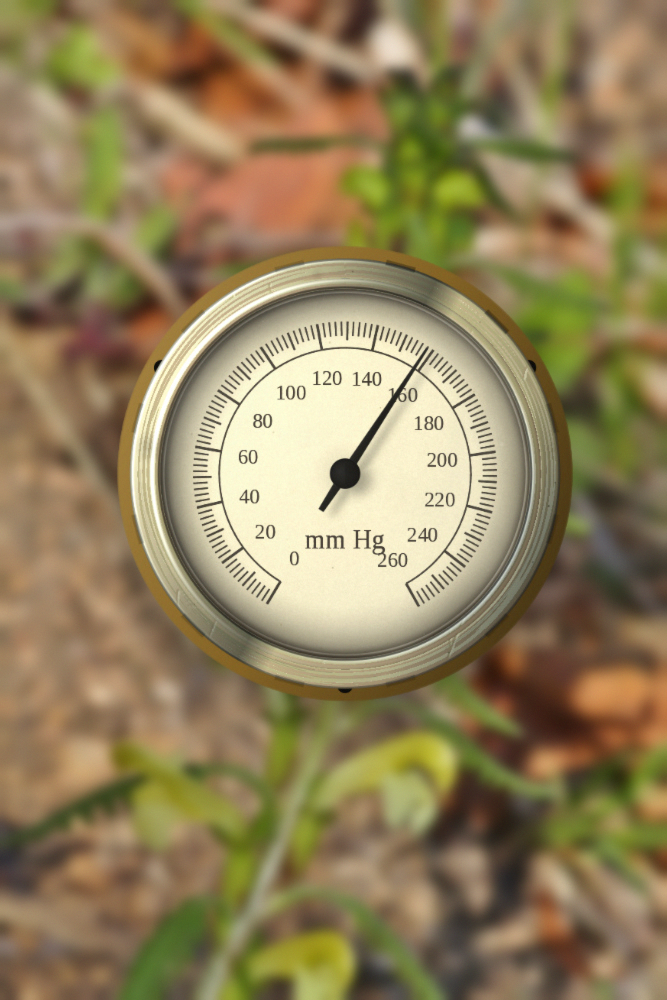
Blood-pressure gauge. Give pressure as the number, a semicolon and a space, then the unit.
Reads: 158; mmHg
